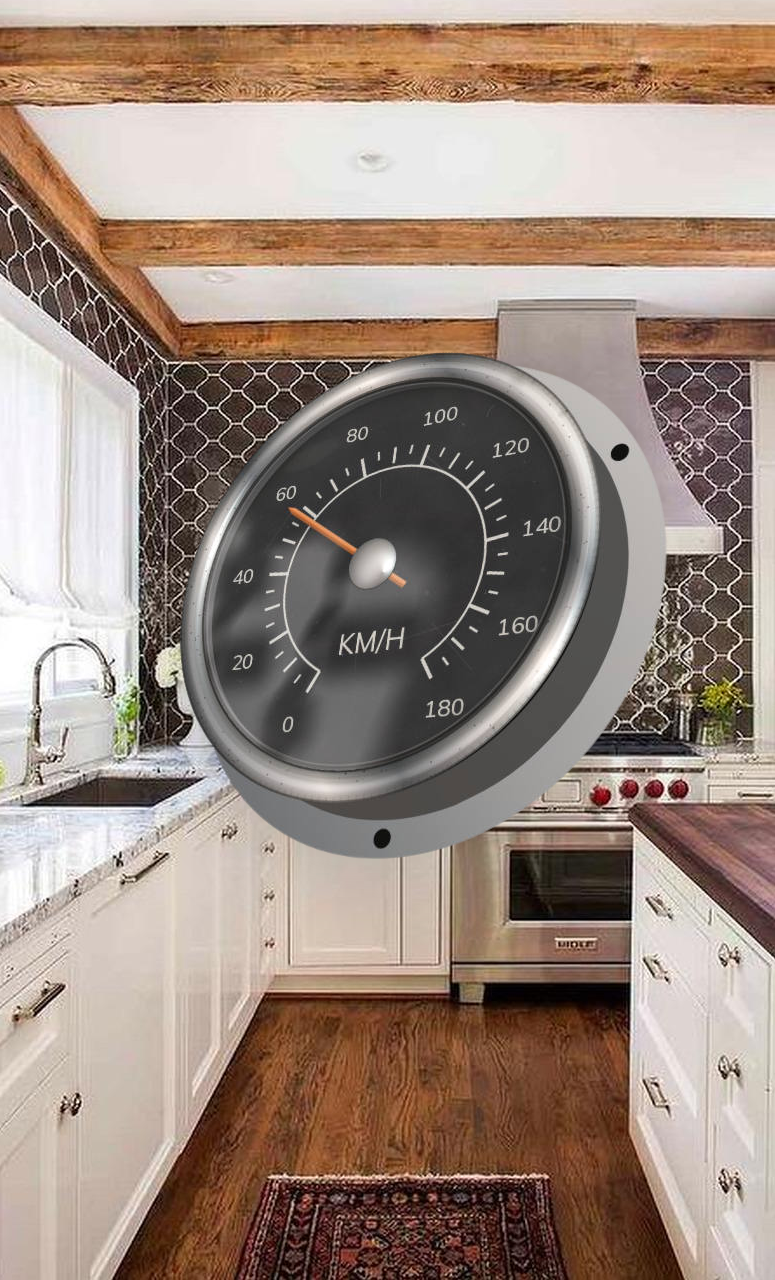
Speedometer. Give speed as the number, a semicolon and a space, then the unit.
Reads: 57.5; km/h
